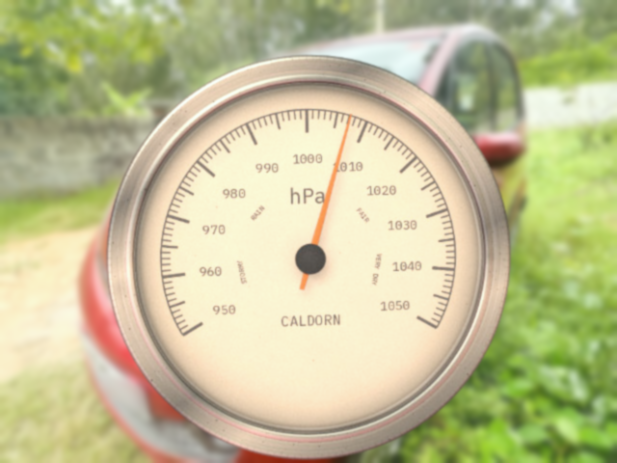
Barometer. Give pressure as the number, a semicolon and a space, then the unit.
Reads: 1007; hPa
